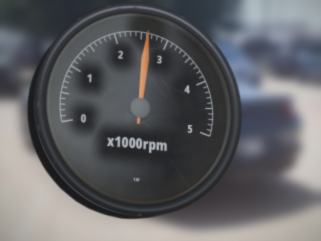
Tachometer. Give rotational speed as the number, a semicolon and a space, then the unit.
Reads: 2600; rpm
